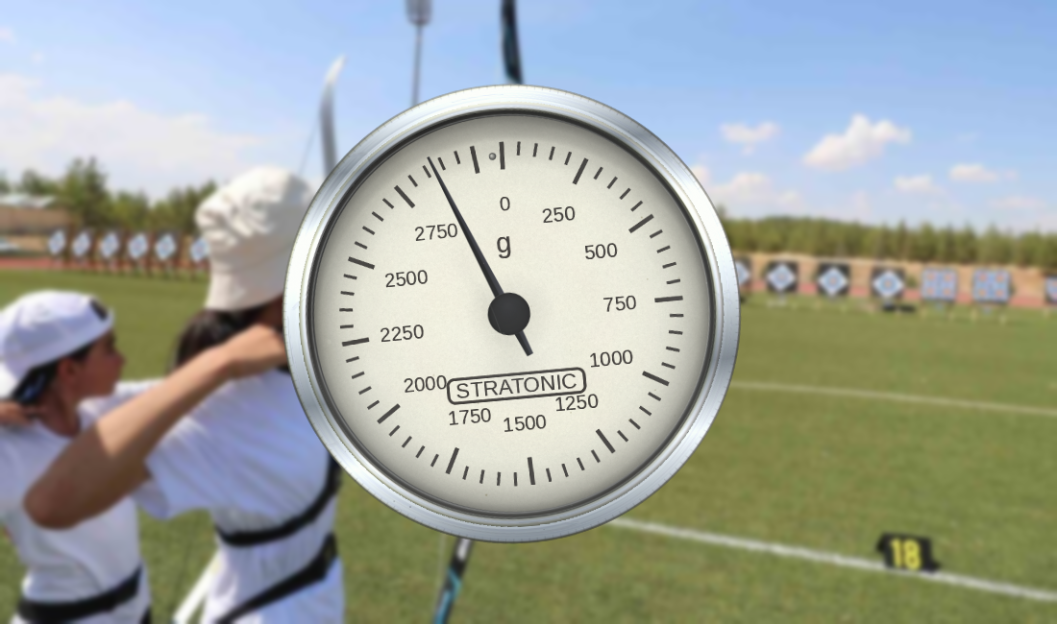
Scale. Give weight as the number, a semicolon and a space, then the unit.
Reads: 2875; g
